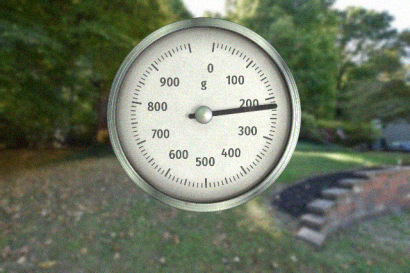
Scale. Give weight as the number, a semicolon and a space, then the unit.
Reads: 220; g
